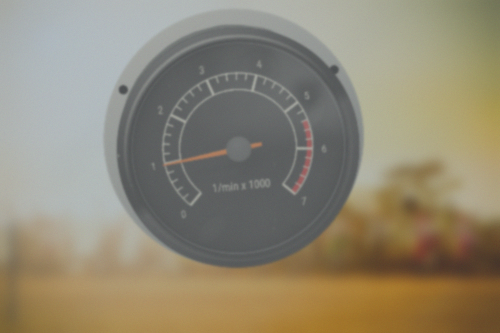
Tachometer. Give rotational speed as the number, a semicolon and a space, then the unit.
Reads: 1000; rpm
